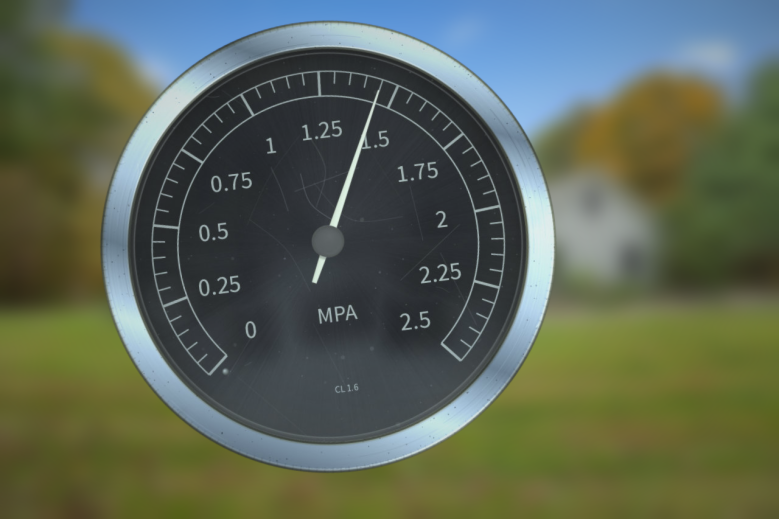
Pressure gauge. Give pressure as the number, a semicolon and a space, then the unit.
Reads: 1.45; MPa
